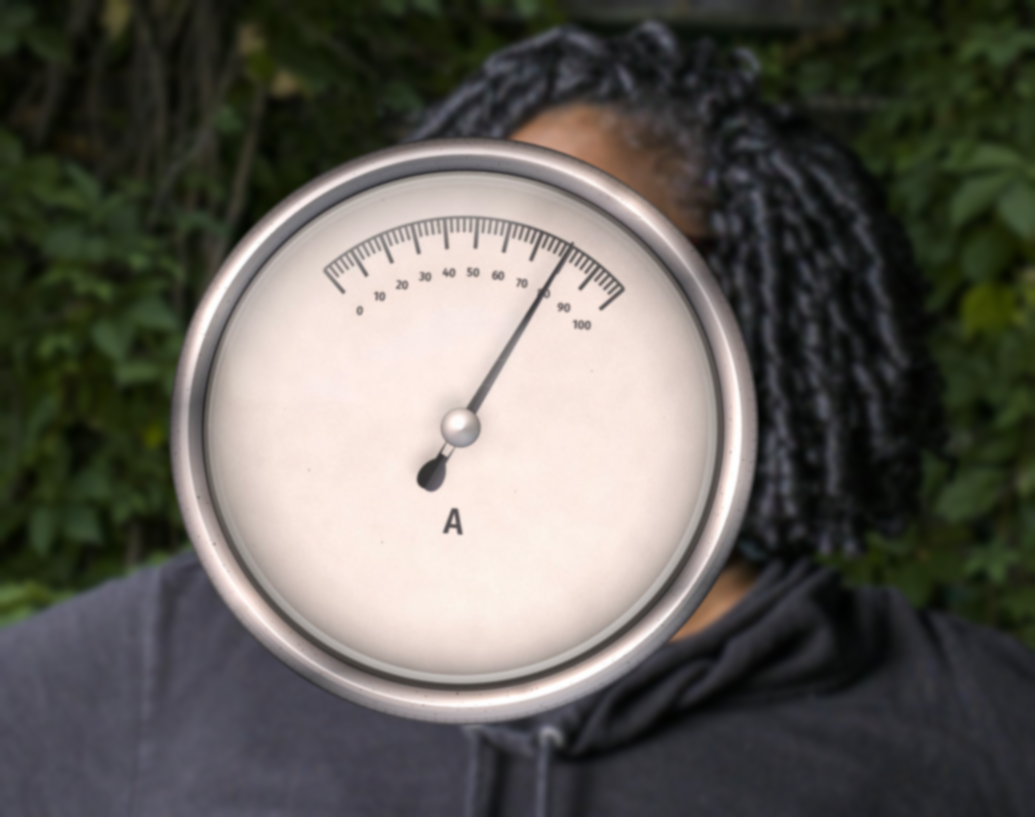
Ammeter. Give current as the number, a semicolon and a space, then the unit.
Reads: 80; A
